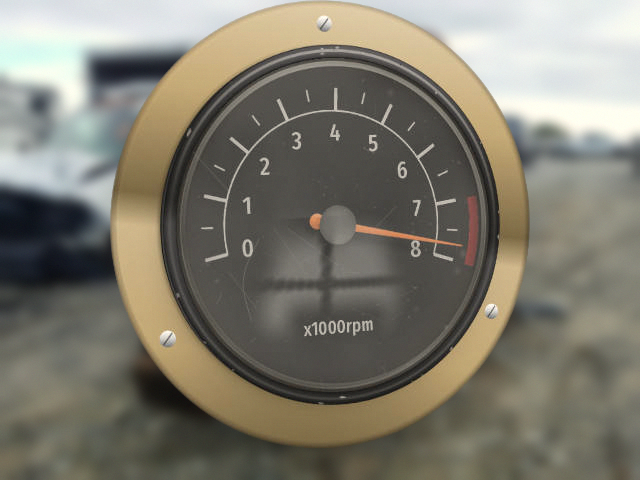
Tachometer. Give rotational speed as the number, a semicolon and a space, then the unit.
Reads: 7750; rpm
